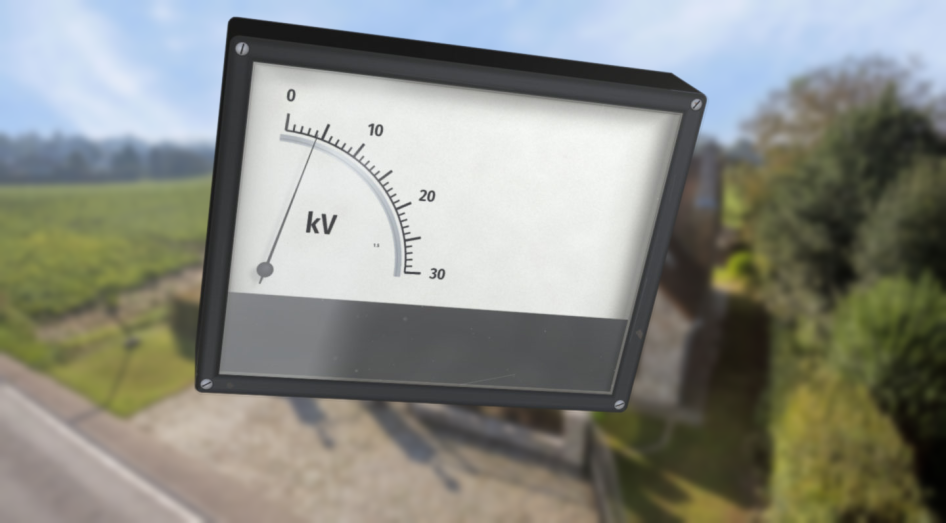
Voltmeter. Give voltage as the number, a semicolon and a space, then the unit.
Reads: 4; kV
